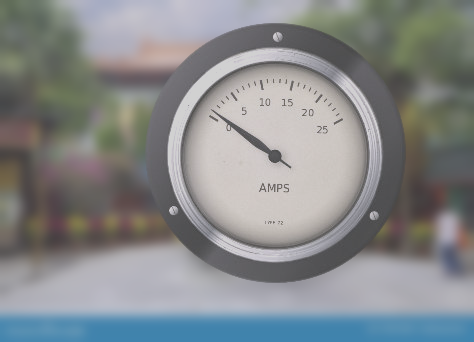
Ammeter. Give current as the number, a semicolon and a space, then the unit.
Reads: 1; A
